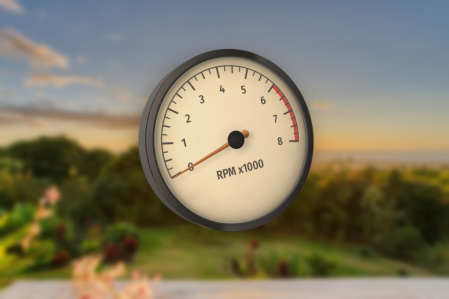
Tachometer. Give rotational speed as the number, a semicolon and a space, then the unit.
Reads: 0; rpm
